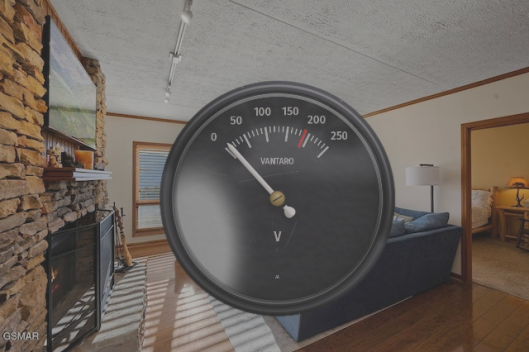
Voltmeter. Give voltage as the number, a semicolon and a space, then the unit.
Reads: 10; V
